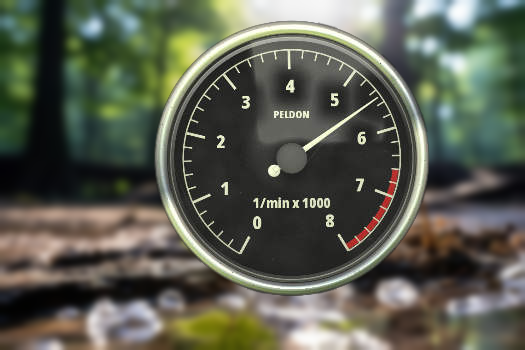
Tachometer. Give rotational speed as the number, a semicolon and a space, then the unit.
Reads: 5500; rpm
